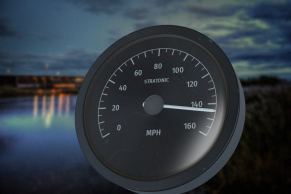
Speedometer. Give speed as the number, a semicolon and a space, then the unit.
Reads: 145; mph
